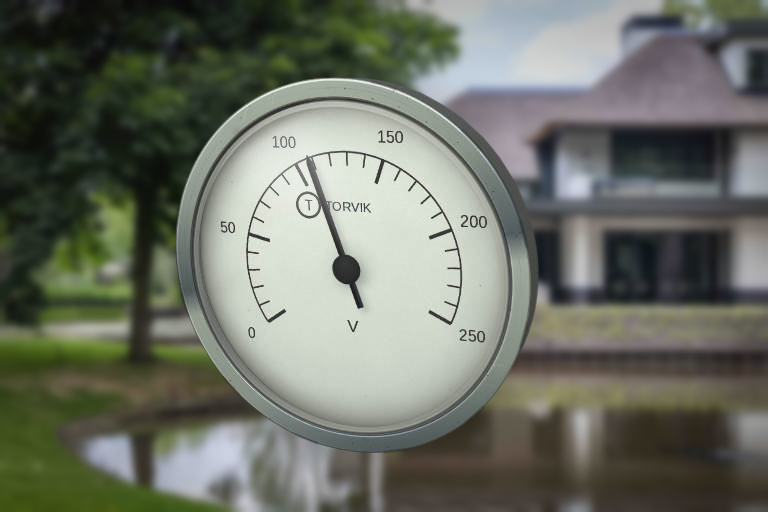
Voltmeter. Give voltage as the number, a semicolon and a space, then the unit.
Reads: 110; V
